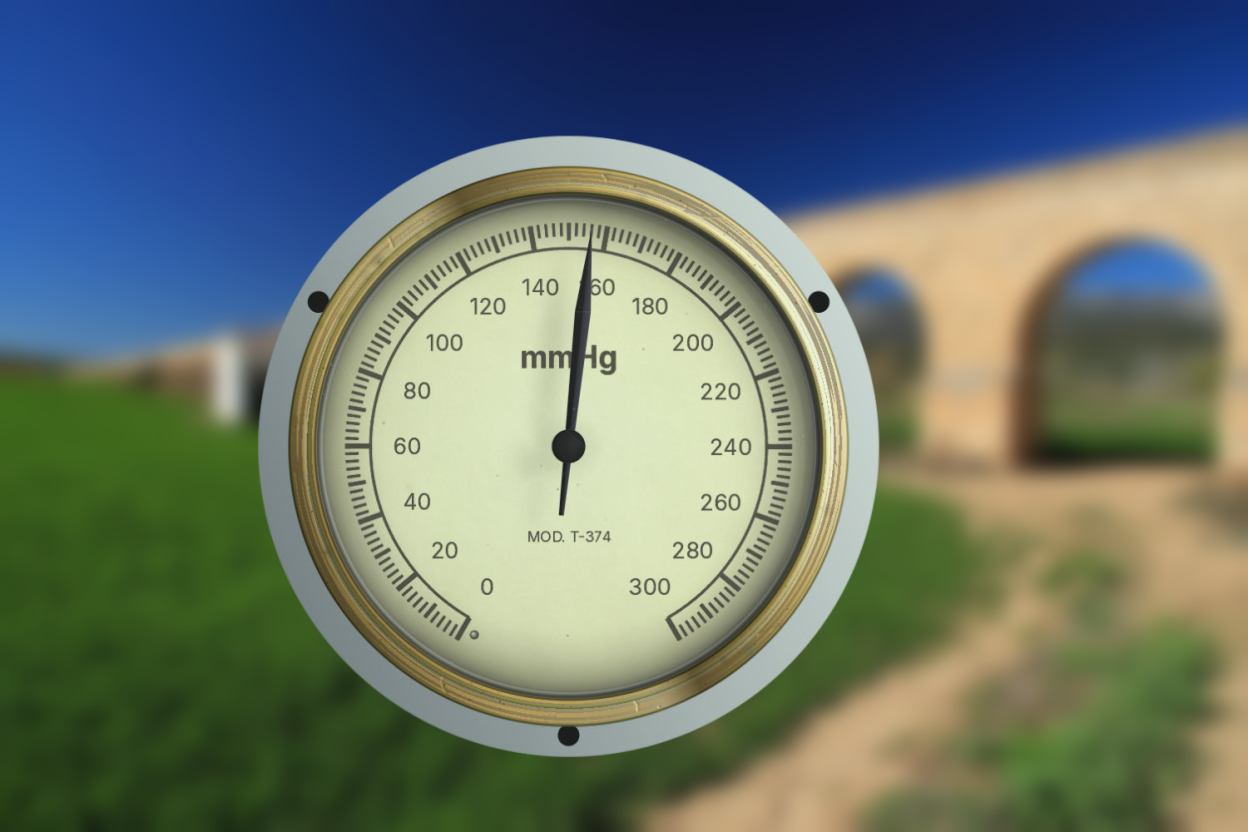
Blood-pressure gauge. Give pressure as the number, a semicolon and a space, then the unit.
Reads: 156; mmHg
